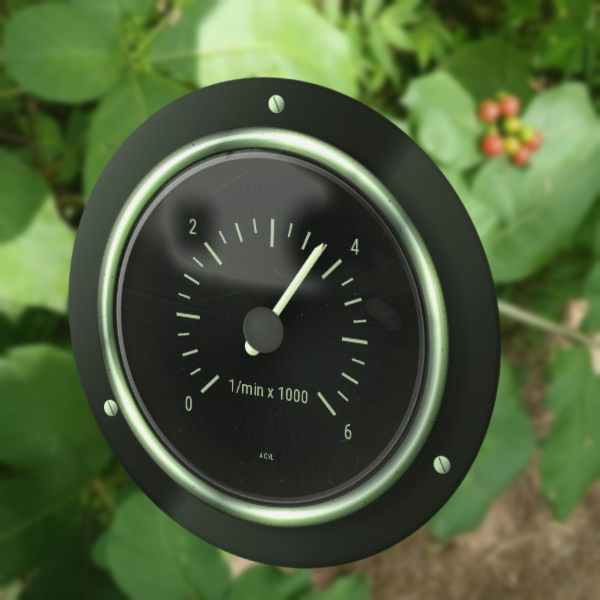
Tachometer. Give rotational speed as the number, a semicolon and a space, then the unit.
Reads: 3750; rpm
